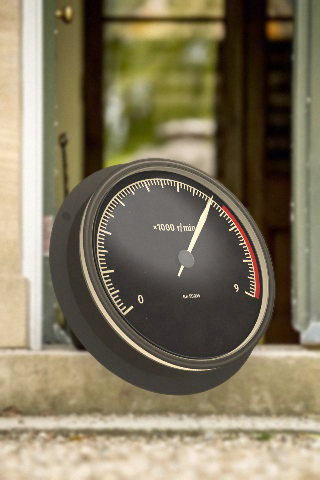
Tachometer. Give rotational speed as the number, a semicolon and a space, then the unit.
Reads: 6000; rpm
